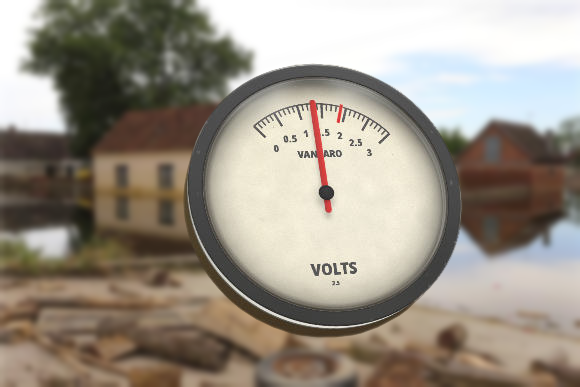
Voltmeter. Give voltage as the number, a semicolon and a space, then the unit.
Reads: 1.3; V
